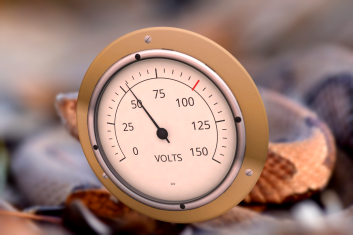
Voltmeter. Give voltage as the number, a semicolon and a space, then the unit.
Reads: 55; V
